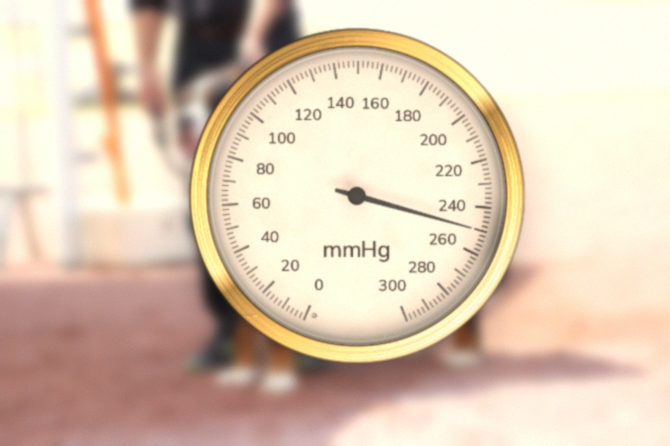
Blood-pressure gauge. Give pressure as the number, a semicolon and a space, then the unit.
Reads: 250; mmHg
